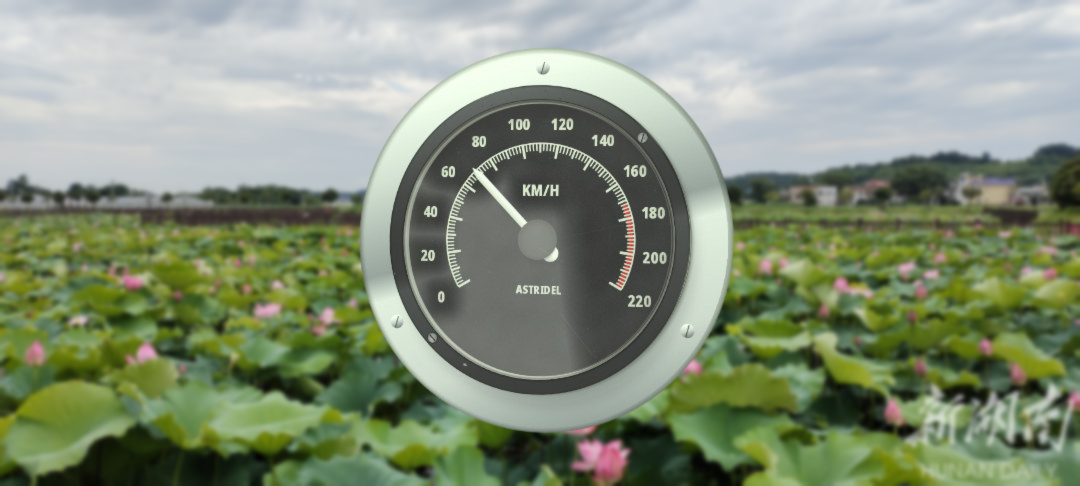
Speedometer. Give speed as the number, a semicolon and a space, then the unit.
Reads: 70; km/h
